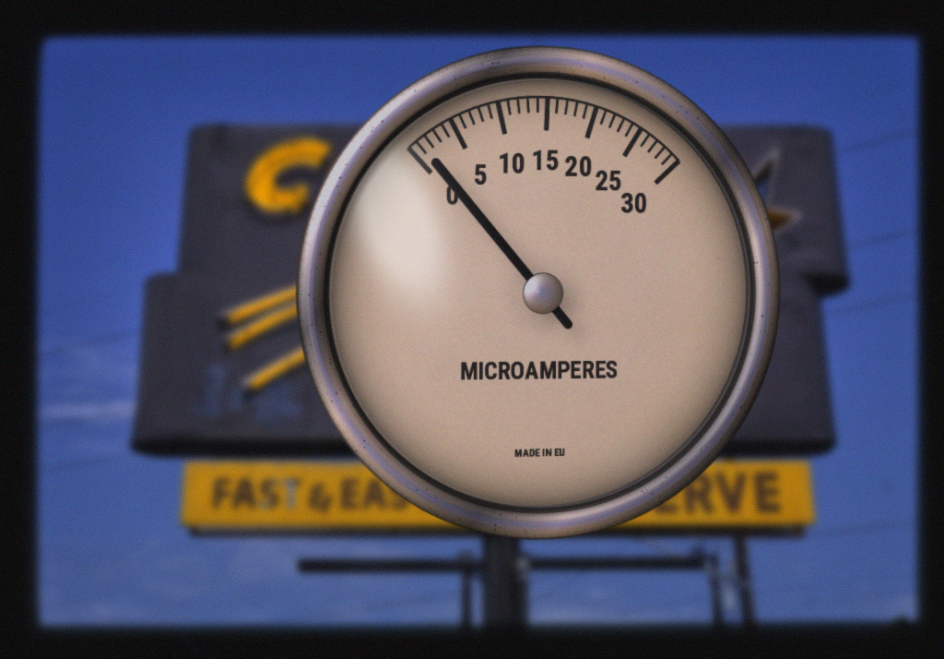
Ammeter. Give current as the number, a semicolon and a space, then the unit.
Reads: 1; µA
